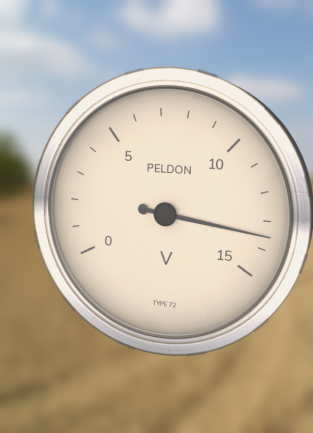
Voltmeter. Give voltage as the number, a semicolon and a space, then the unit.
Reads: 13.5; V
